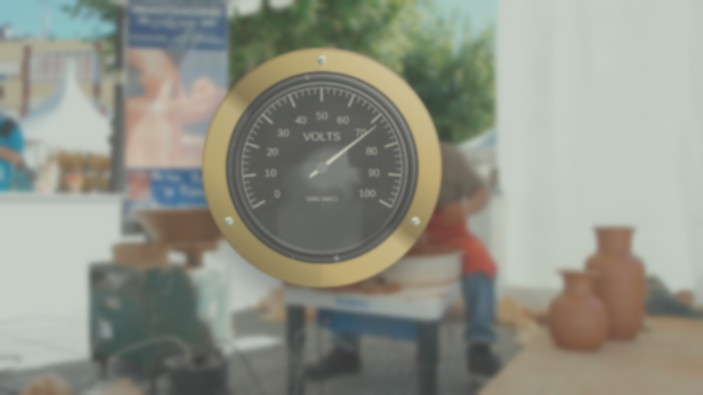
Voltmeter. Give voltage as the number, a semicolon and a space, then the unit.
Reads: 72; V
